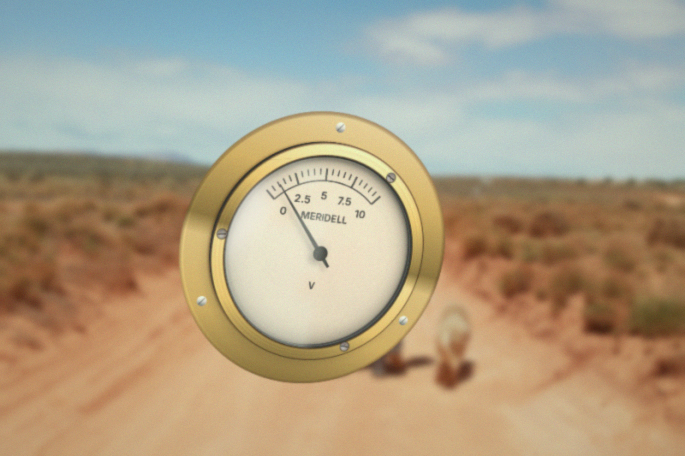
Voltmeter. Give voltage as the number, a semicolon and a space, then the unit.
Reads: 1; V
